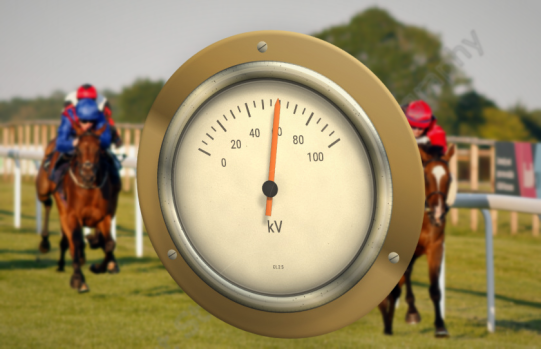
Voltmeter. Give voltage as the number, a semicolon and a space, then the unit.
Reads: 60; kV
